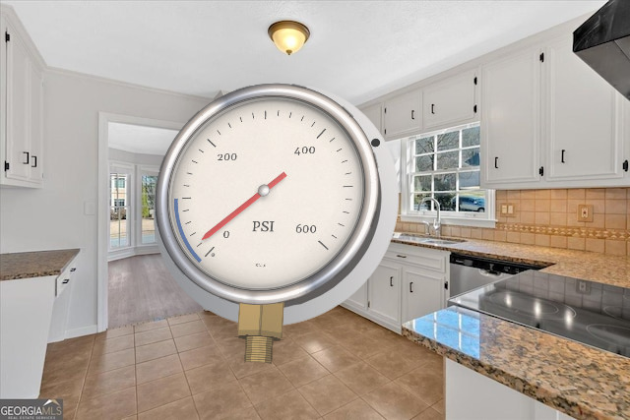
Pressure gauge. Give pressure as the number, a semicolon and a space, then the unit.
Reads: 20; psi
